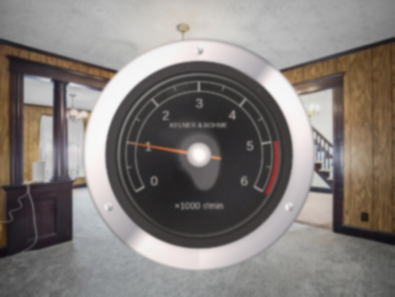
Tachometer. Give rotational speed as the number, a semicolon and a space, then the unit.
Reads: 1000; rpm
